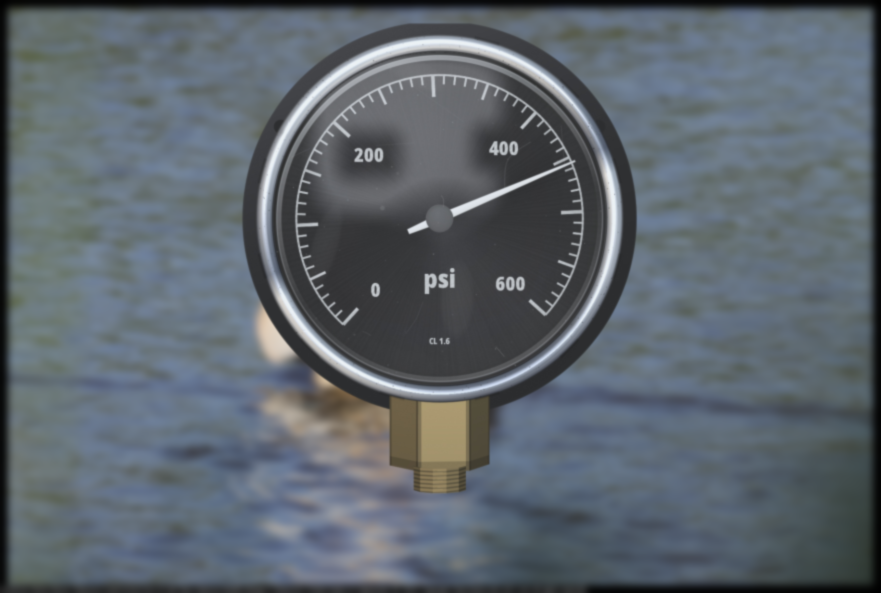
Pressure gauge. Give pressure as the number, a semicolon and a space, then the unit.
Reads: 455; psi
